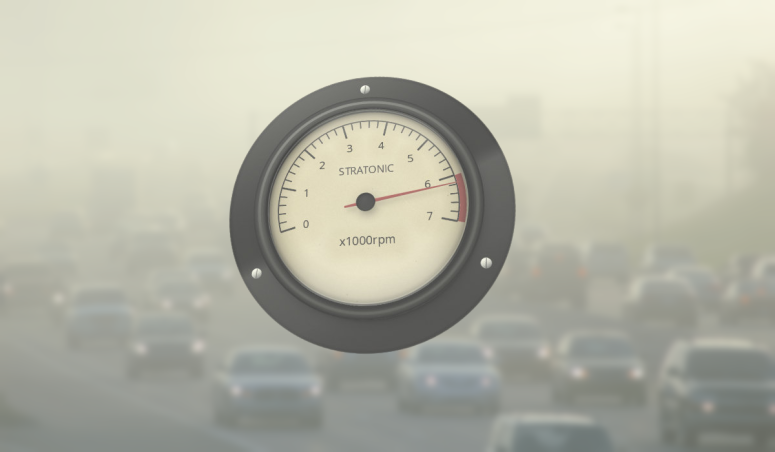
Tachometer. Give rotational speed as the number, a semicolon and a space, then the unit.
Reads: 6200; rpm
